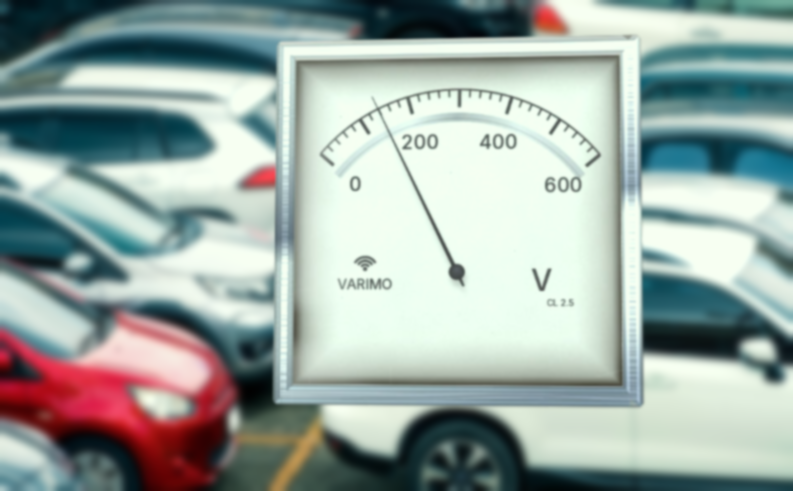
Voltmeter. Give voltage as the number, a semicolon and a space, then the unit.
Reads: 140; V
